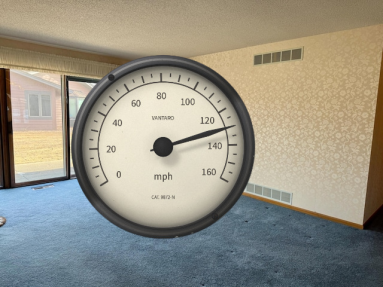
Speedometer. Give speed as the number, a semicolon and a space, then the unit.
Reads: 130; mph
